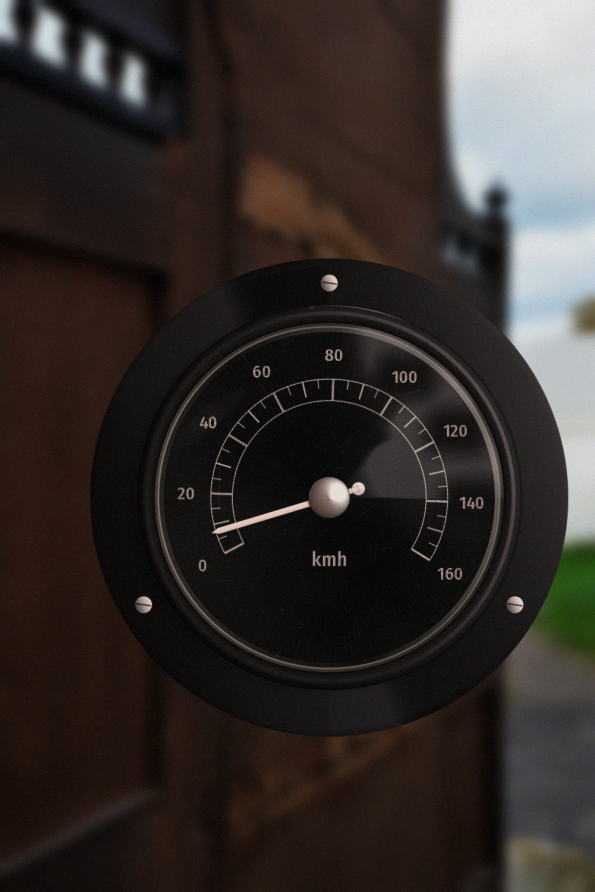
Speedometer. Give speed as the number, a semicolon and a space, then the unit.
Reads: 7.5; km/h
